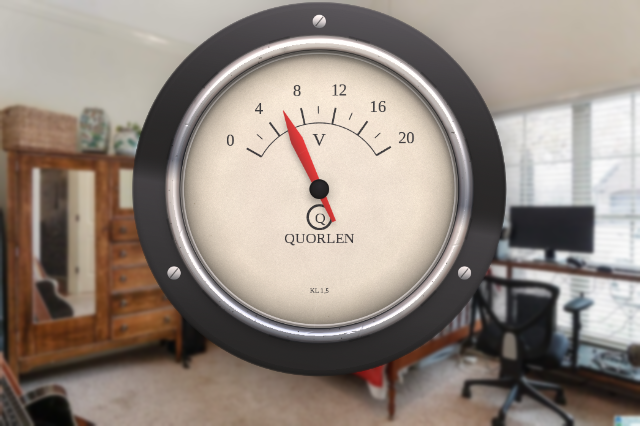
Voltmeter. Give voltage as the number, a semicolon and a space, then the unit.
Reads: 6; V
